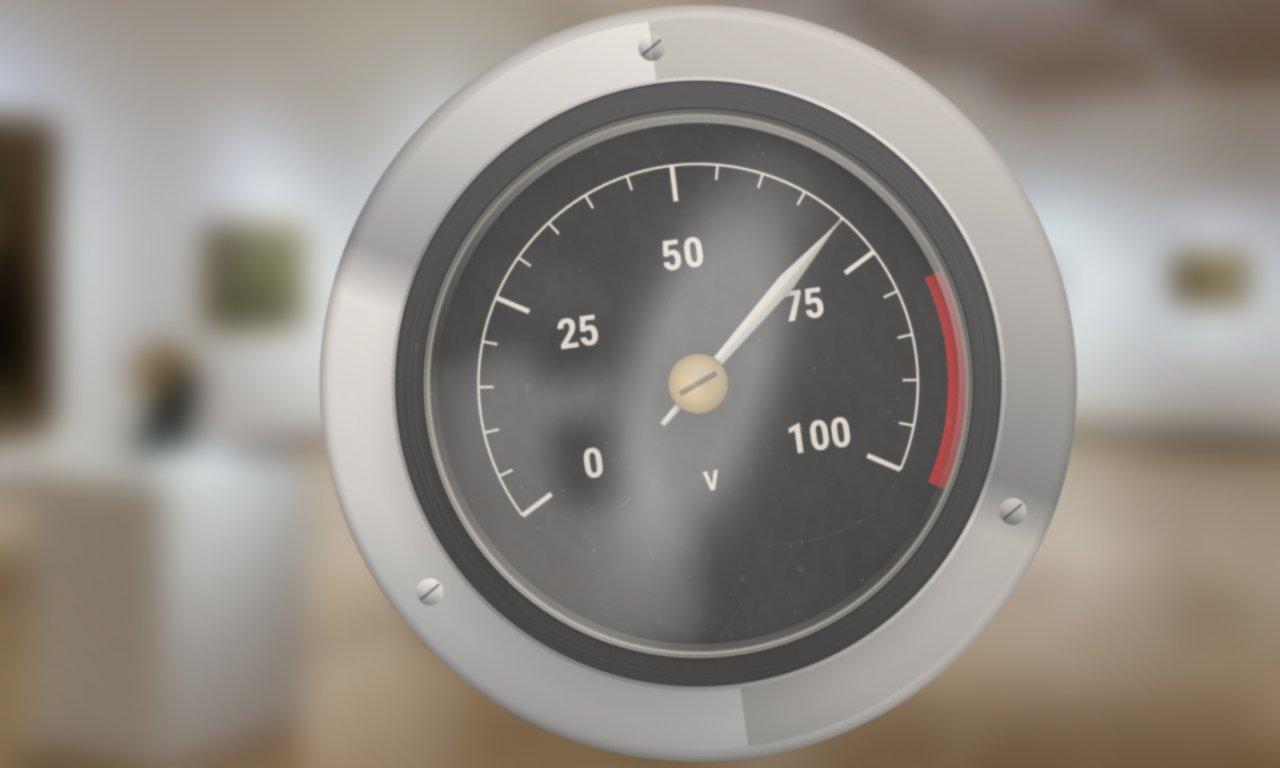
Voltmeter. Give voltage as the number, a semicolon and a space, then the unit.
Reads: 70; V
